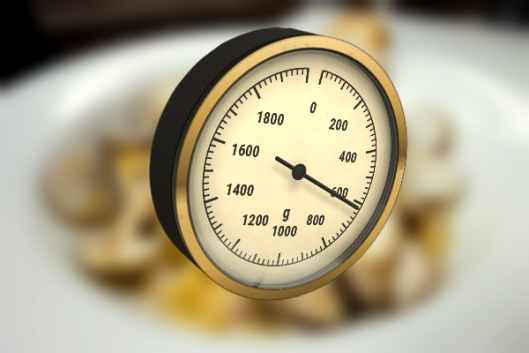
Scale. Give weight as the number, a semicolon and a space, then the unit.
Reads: 620; g
